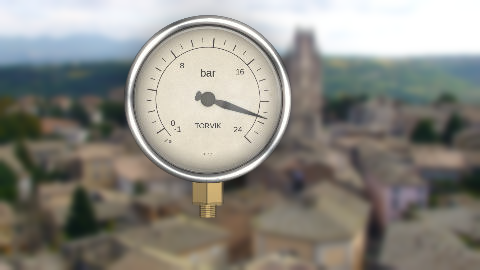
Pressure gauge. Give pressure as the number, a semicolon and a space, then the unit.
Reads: 21.5; bar
